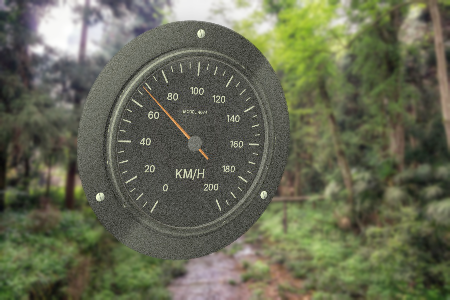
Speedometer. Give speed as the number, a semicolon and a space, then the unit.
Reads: 67.5; km/h
